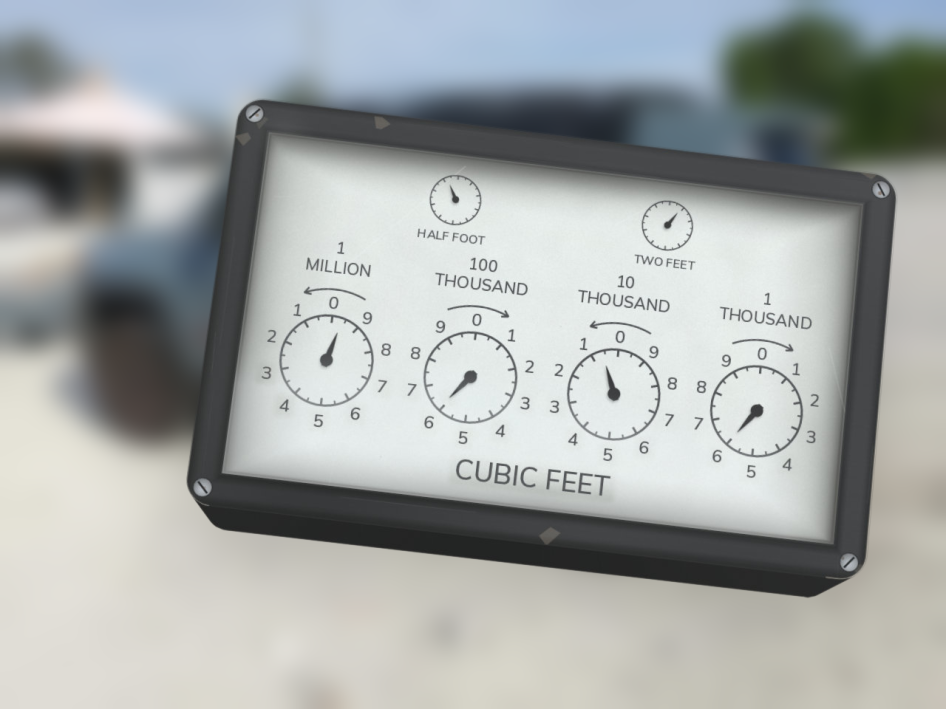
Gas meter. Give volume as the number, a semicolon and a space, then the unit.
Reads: 960600; ft³
